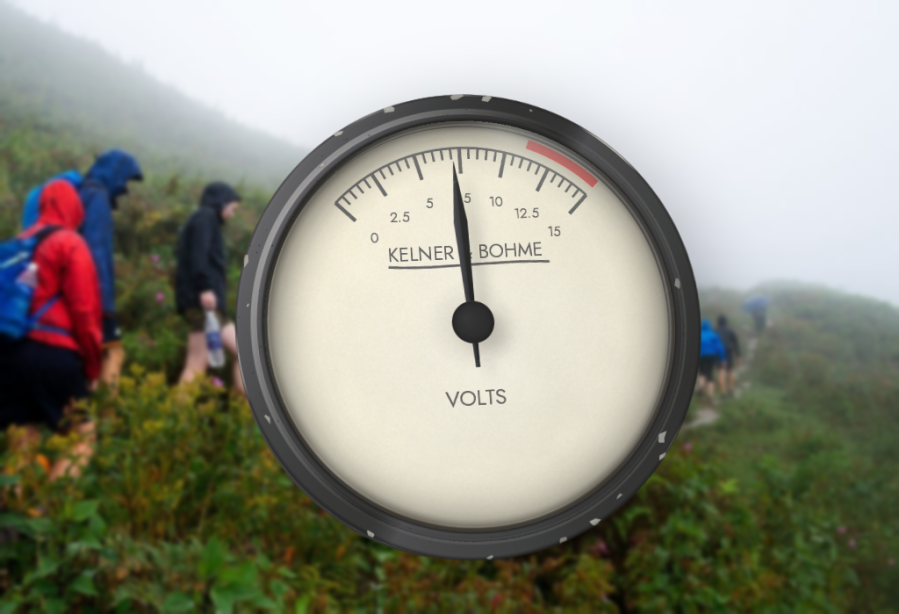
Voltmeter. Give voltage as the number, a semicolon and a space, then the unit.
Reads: 7; V
